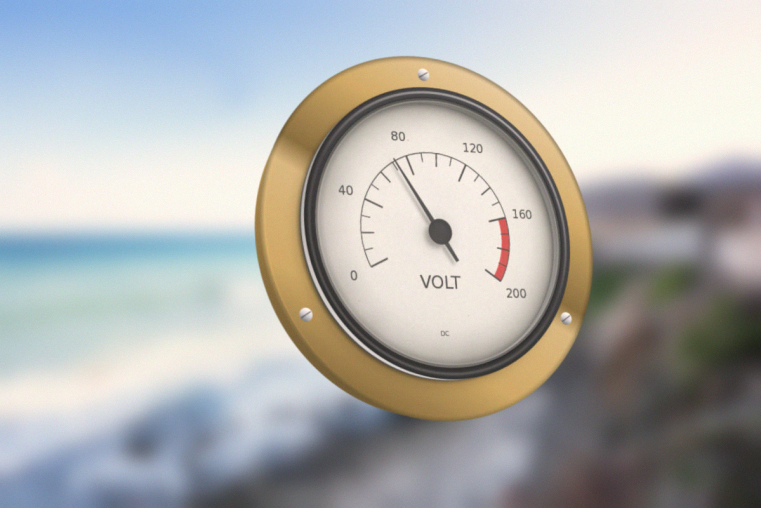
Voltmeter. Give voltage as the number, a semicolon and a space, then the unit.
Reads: 70; V
